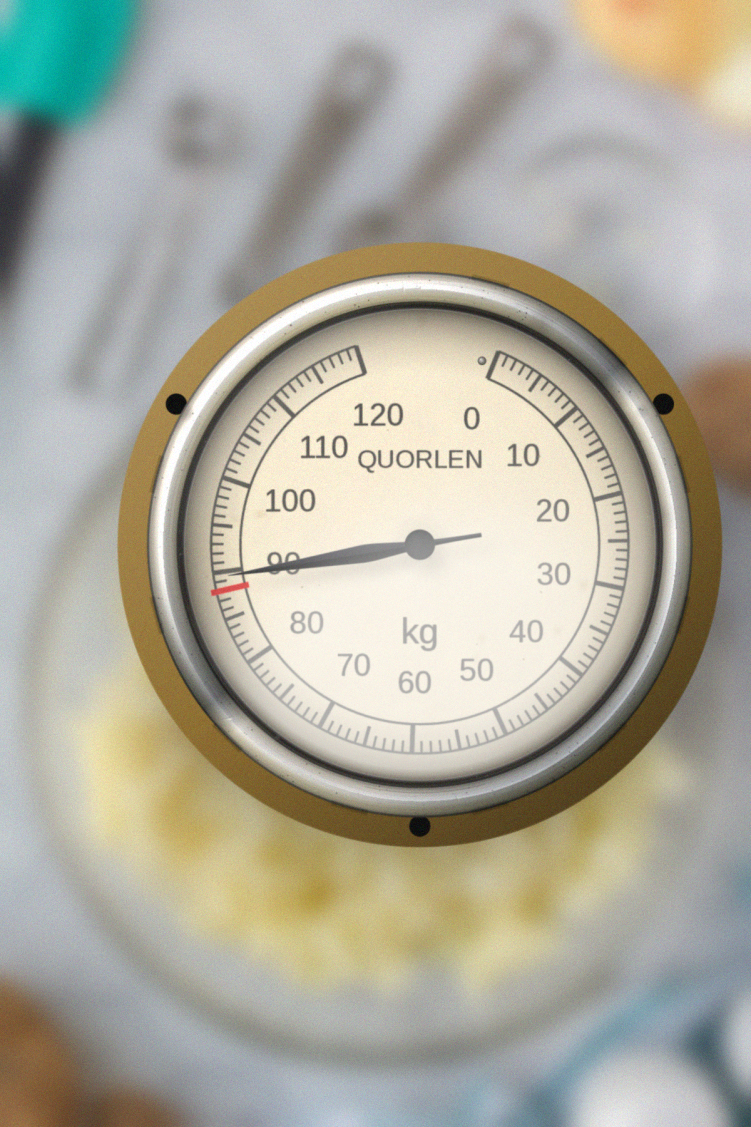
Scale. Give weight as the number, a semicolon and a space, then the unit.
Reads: 89.5; kg
